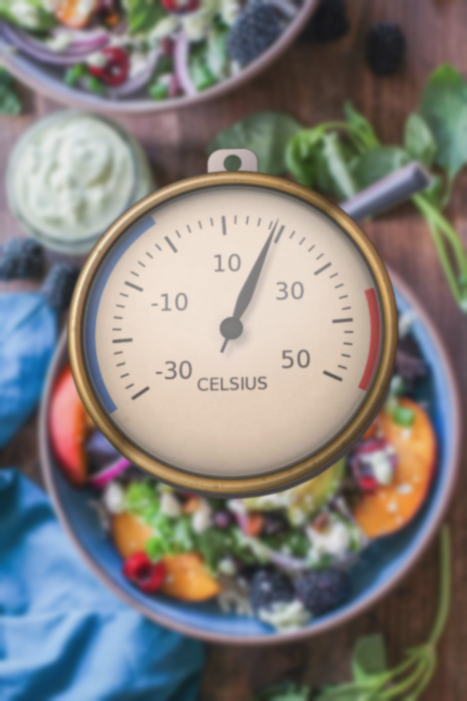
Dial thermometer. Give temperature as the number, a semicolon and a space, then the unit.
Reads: 19; °C
